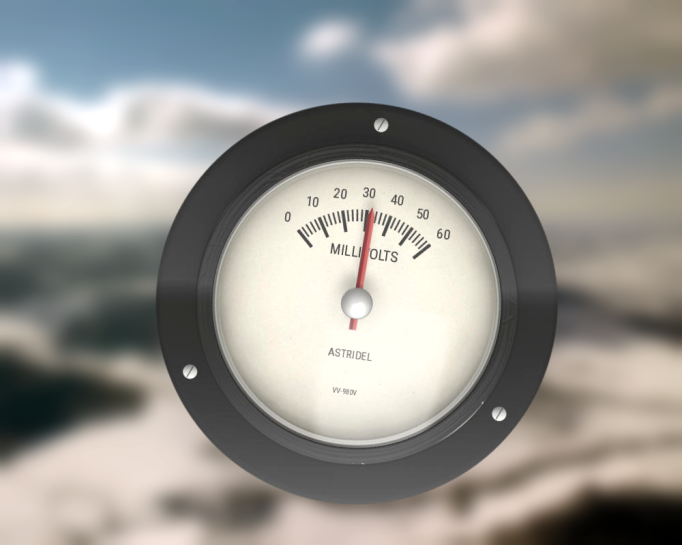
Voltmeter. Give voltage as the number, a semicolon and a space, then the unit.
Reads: 32; mV
